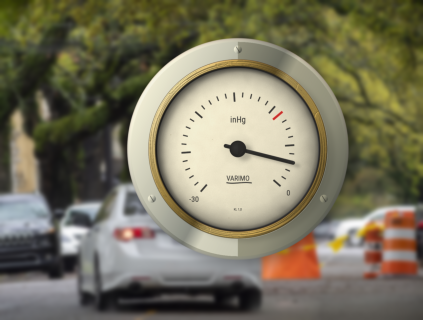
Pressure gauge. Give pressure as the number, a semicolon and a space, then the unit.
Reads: -3; inHg
